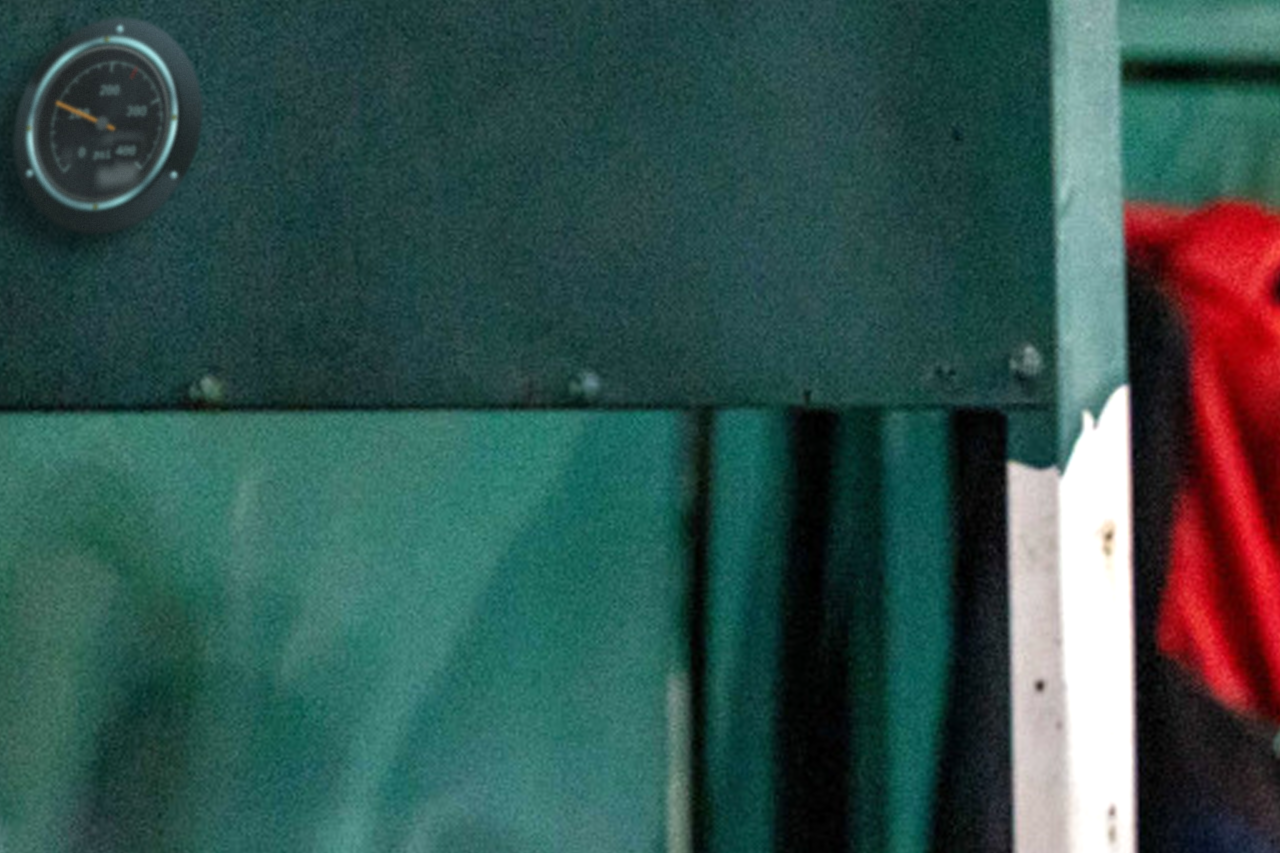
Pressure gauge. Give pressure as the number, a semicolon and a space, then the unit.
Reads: 100; psi
